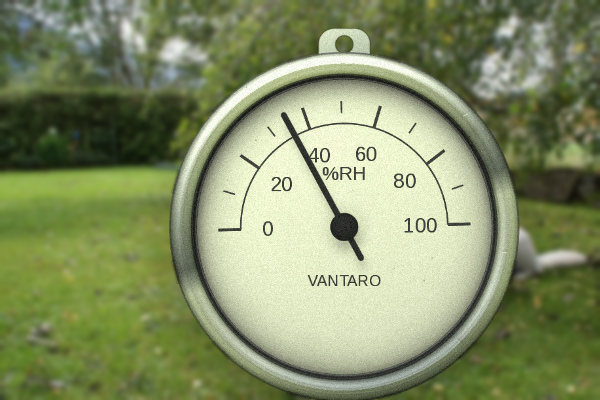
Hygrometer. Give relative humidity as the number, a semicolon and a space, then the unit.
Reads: 35; %
